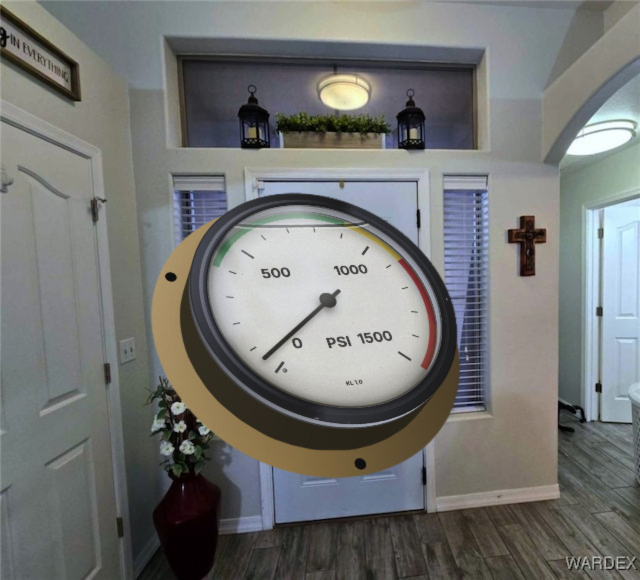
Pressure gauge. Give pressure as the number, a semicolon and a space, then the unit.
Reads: 50; psi
